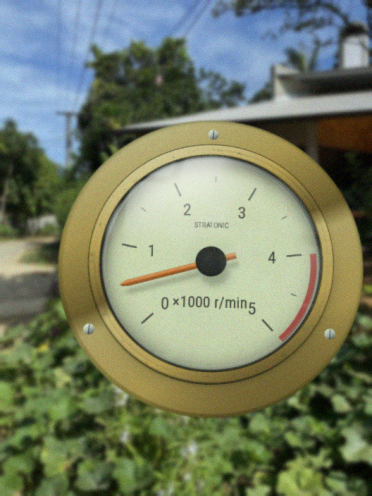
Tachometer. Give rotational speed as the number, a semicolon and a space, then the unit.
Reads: 500; rpm
